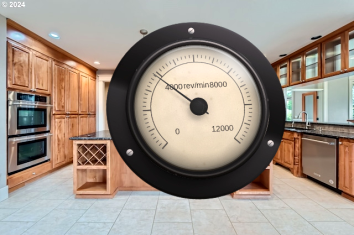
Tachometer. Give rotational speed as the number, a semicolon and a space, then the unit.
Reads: 3800; rpm
